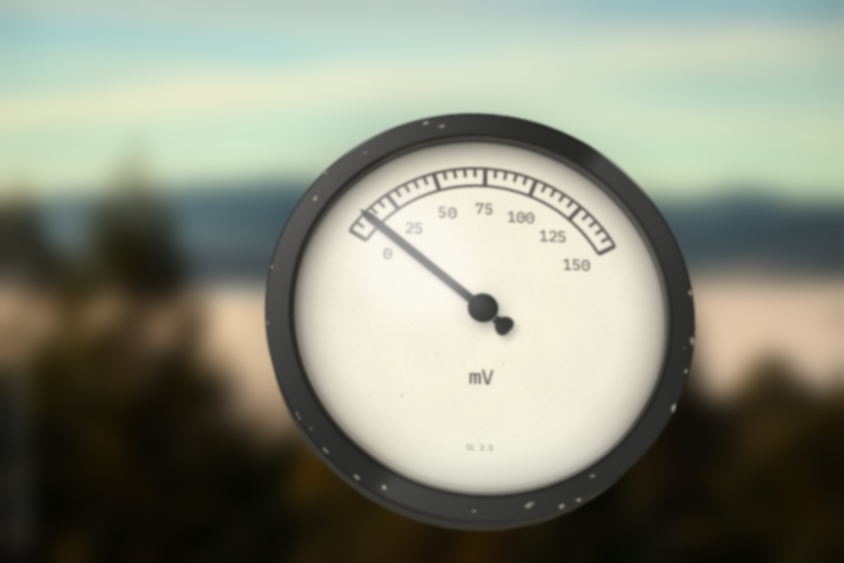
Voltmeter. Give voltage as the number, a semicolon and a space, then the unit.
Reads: 10; mV
